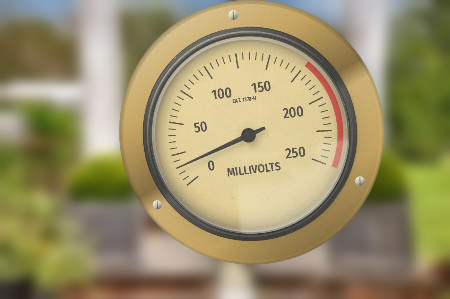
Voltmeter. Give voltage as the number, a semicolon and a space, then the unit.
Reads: 15; mV
